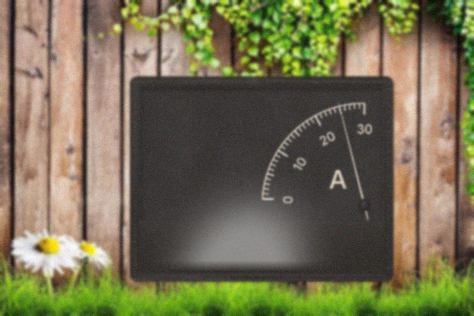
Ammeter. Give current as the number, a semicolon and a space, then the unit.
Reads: 25; A
